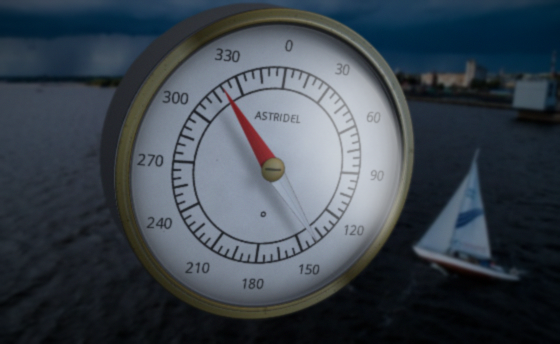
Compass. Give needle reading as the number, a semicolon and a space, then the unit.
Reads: 320; °
